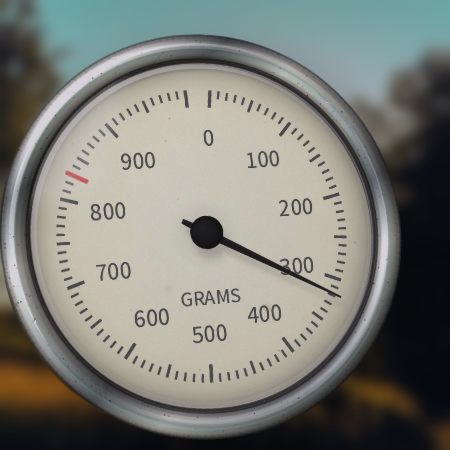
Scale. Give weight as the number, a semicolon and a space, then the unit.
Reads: 320; g
